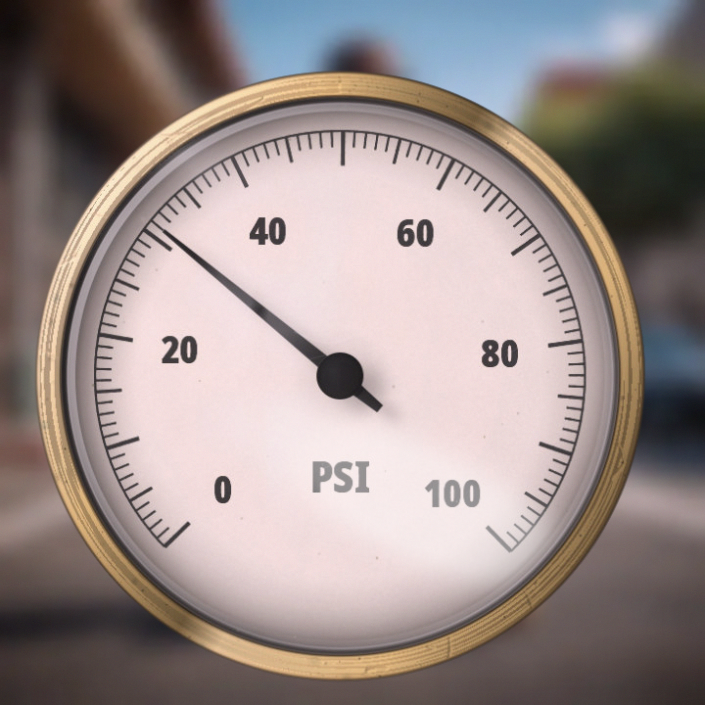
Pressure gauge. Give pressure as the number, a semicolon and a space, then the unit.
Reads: 31; psi
